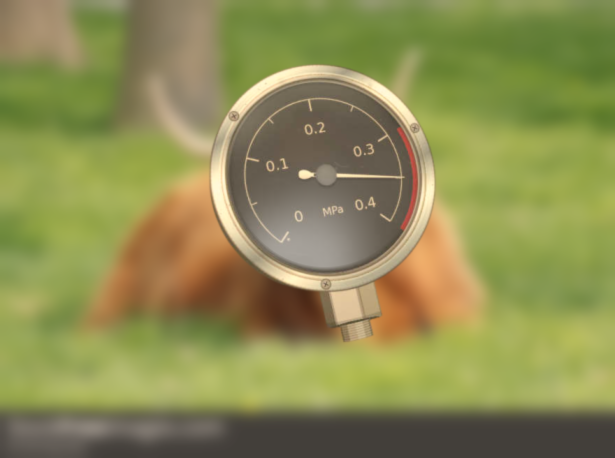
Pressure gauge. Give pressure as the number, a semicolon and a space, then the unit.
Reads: 0.35; MPa
